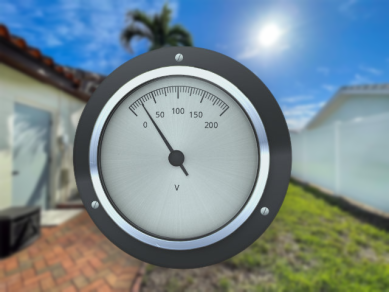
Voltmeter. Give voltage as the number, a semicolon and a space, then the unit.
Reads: 25; V
